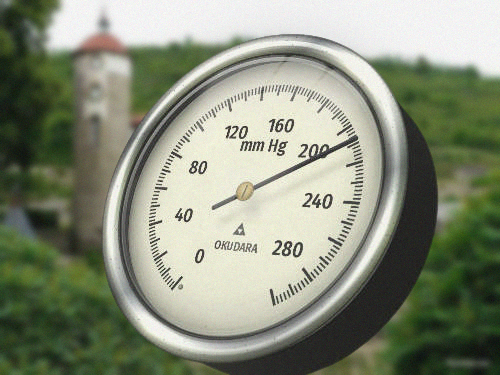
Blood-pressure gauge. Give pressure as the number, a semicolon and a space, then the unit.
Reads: 210; mmHg
